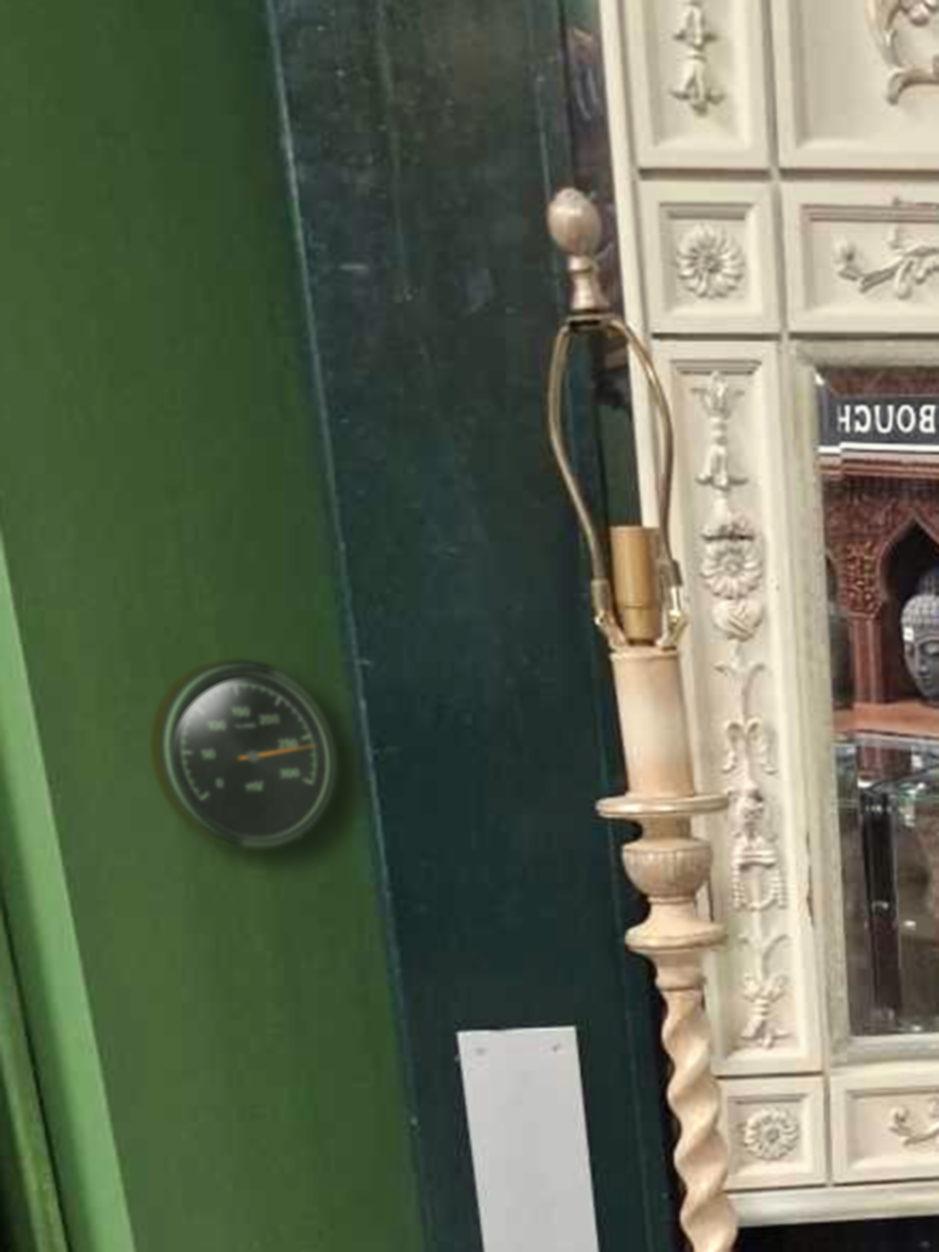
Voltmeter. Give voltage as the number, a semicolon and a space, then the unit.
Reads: 260; mV
